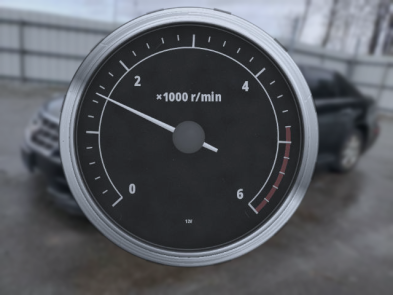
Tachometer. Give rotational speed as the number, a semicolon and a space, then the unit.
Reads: 1500; rpm
